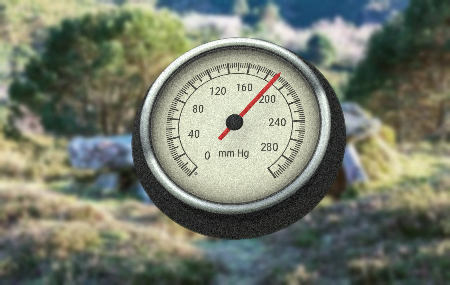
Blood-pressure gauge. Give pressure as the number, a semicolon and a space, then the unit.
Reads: 190; mmHg
